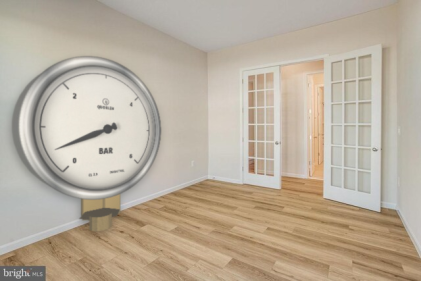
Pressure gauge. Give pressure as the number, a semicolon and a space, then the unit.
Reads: 0.5; bar
